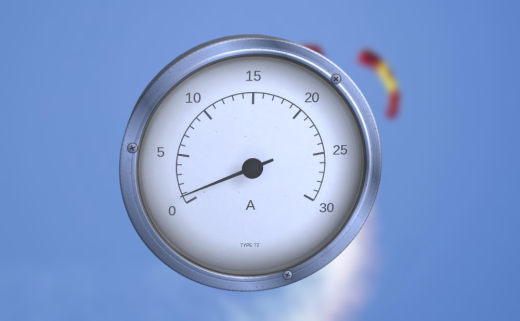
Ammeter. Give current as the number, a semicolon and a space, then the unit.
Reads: 1; A
